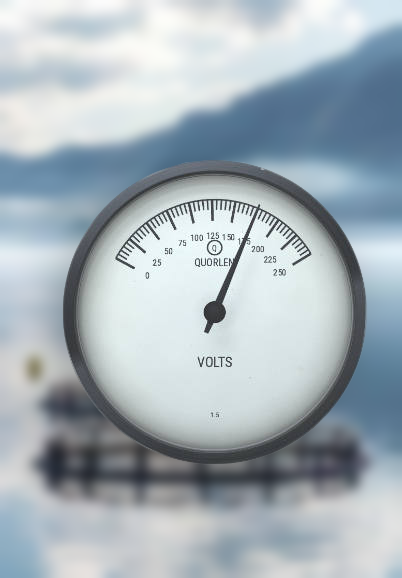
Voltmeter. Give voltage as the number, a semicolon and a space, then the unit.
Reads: 175; V
